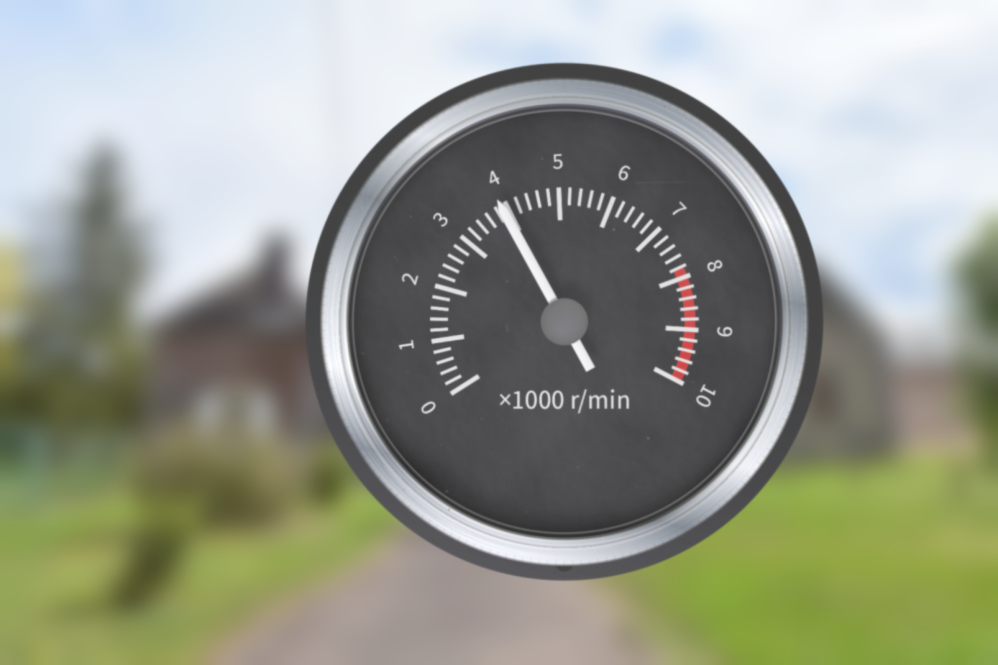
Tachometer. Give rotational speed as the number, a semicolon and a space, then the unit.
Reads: 3900; rpm
